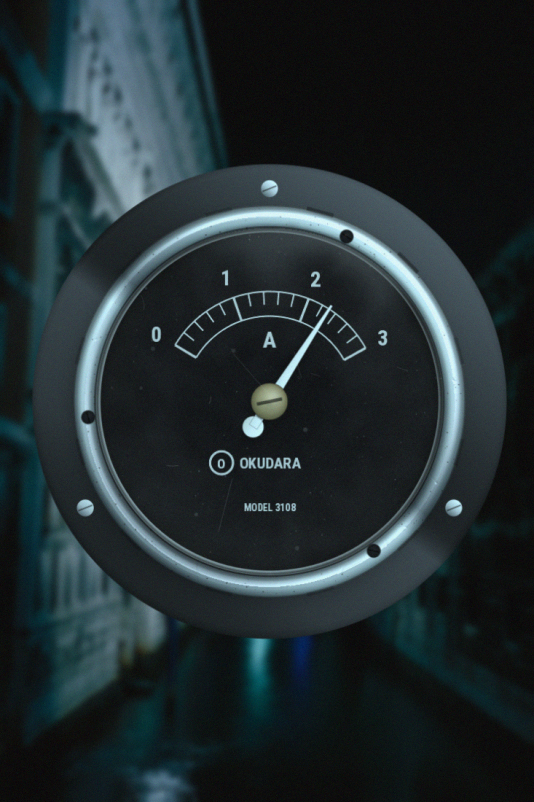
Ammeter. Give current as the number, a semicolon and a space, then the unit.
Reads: 2.3; A
